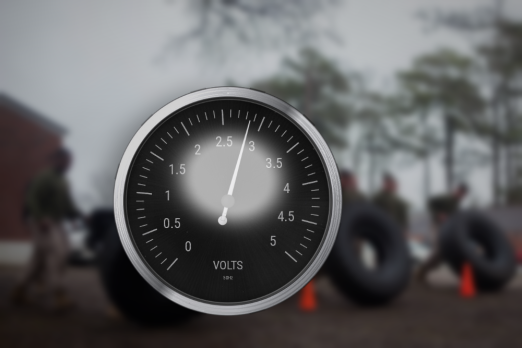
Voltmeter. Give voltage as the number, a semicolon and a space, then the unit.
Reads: 2.85; V
